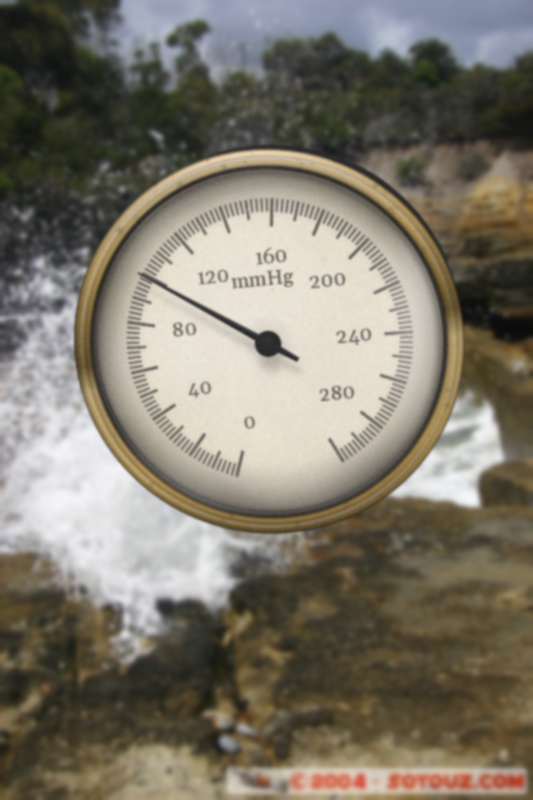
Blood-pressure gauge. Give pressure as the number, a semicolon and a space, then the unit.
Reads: 100; mmHg
